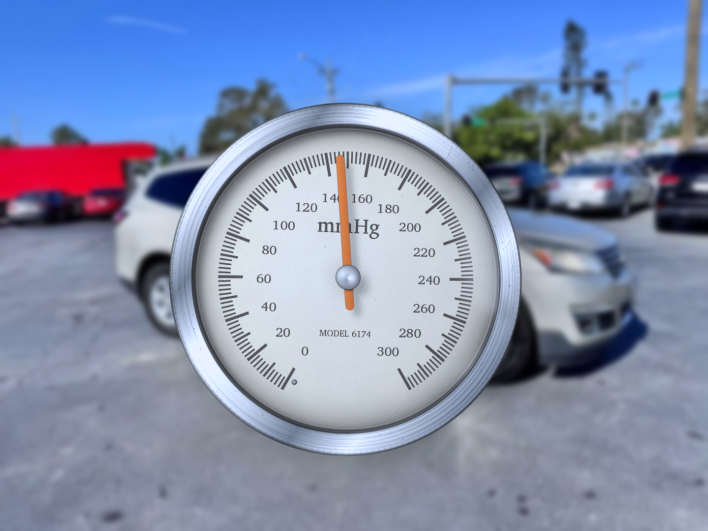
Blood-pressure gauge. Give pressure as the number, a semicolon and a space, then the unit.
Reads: 146; mmHg
